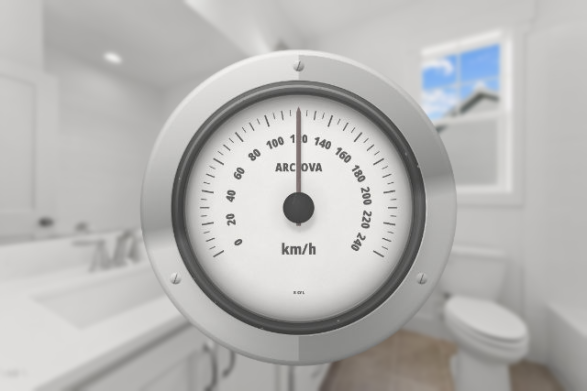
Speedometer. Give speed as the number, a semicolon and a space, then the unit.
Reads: 120; km/h
